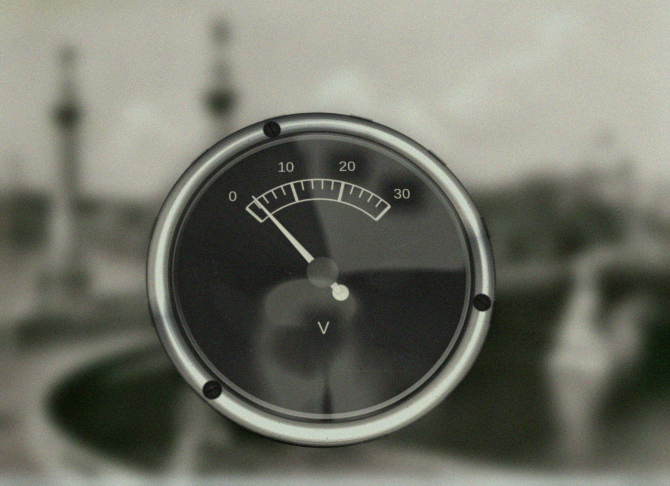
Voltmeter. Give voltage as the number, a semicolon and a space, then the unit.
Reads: 2; V
